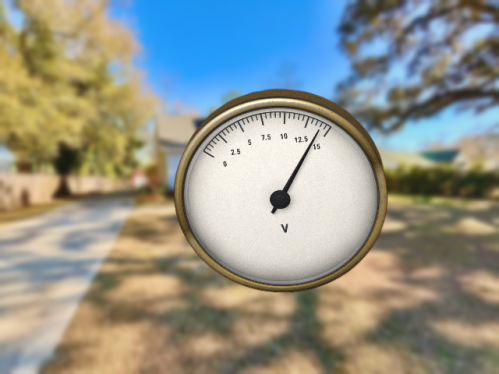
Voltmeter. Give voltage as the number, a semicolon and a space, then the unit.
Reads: 14; V
